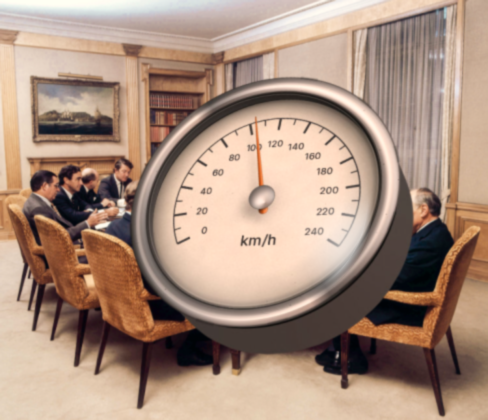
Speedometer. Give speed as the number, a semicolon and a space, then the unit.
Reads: 105; km/h
